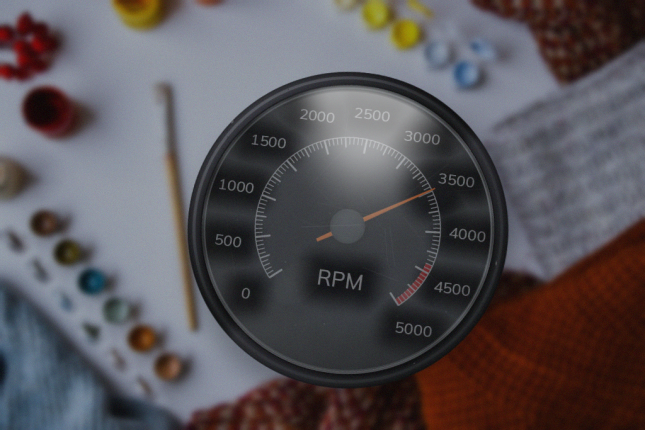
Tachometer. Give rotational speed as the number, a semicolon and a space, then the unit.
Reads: 3500; rpm
